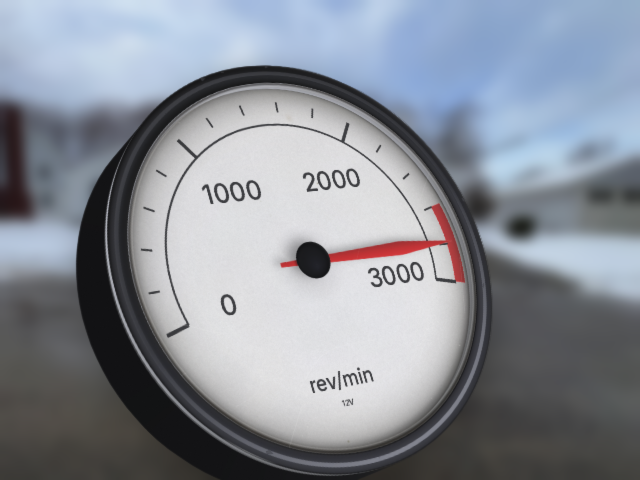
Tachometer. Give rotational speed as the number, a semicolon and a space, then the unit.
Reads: 2800; rpm
